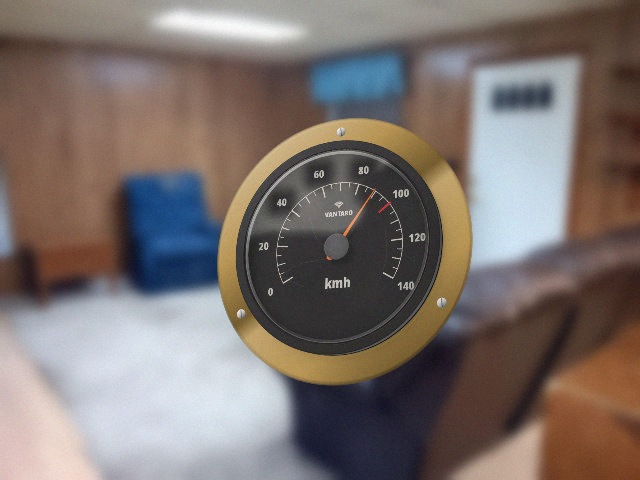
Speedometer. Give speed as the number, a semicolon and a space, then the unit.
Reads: 90; km/h
